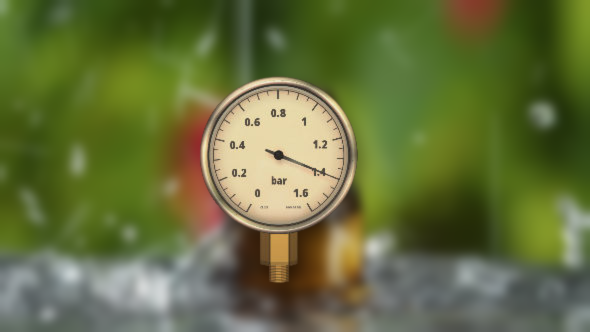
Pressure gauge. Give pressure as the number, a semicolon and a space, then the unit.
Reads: 1.4; bar
